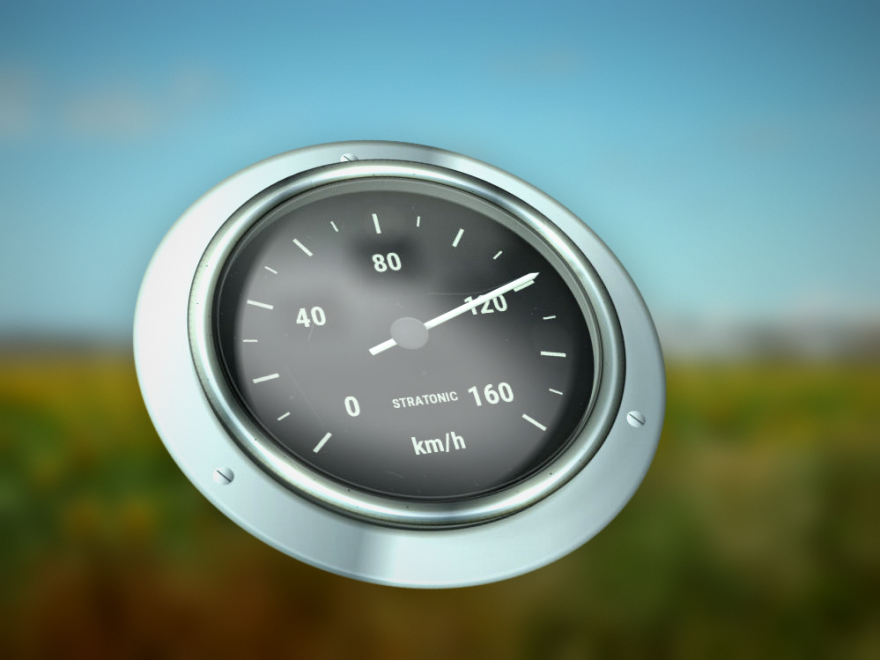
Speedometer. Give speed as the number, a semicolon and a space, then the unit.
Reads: 120; km/h
